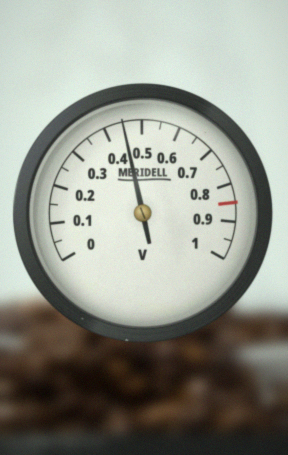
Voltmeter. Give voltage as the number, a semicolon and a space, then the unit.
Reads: 0.45; V
